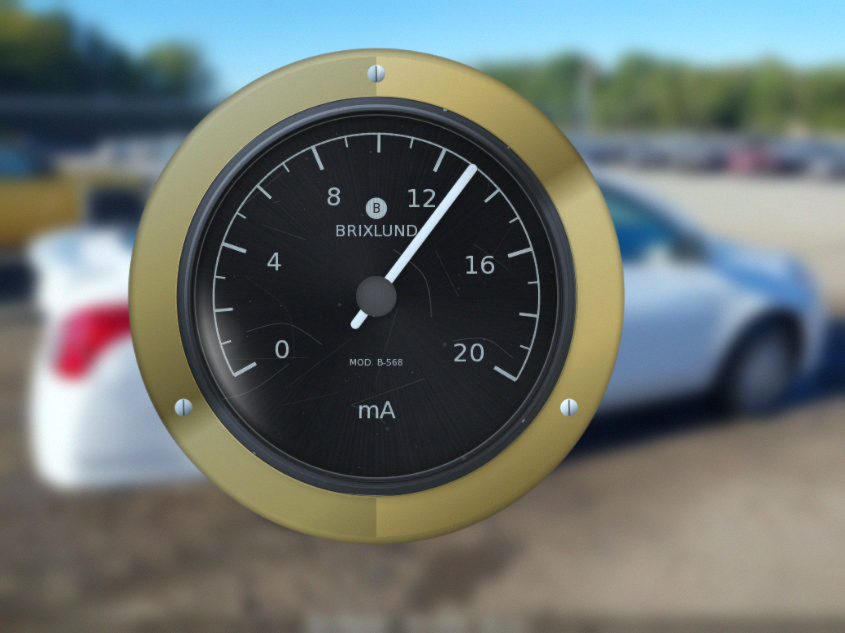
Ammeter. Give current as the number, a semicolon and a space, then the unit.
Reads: 13; mA
